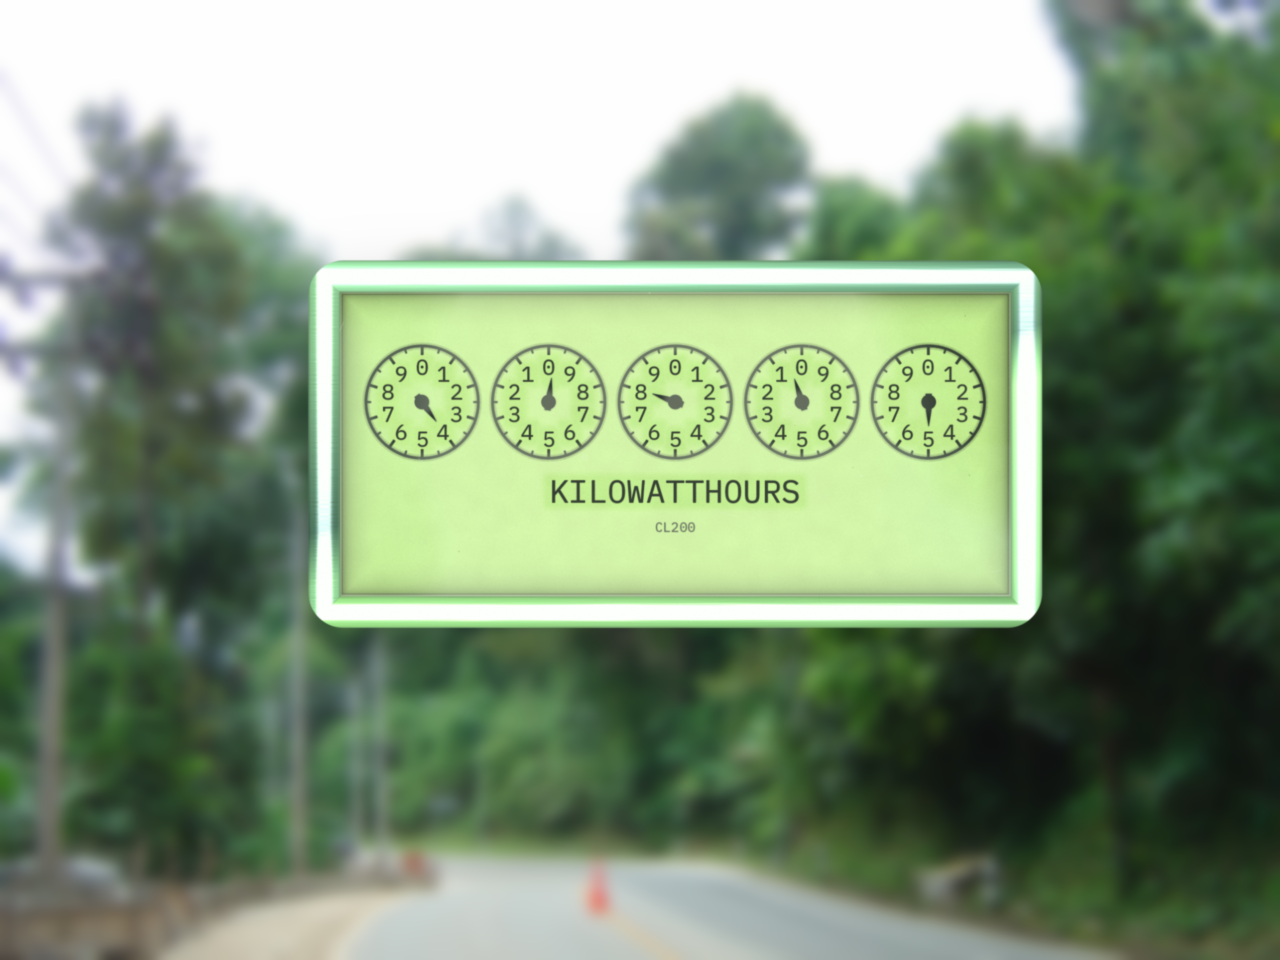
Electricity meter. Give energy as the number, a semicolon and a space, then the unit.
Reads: 39805; kWh
